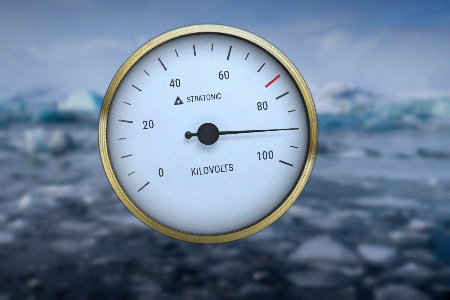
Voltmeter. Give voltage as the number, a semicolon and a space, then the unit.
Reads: 90; kV
